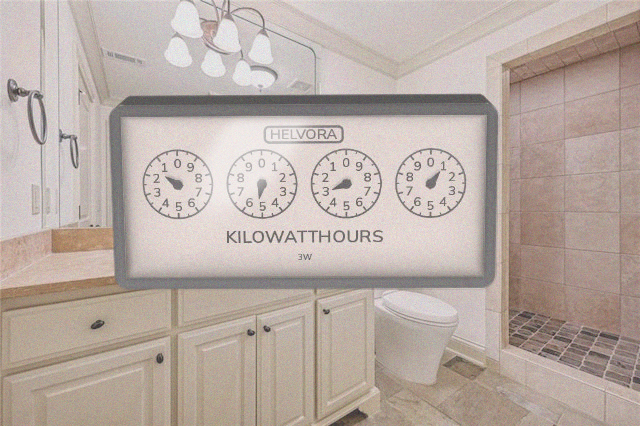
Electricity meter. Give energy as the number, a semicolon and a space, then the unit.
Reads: 1531; kWh
